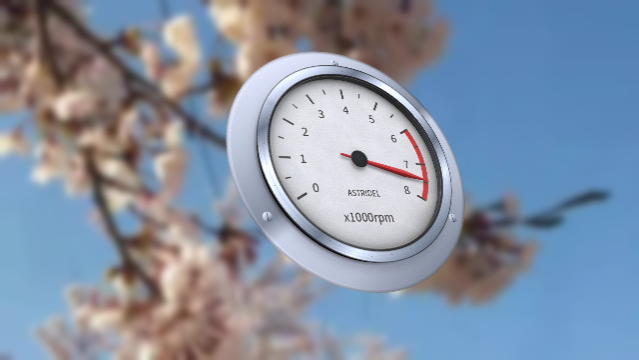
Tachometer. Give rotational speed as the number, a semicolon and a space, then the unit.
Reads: 7500; rpm
